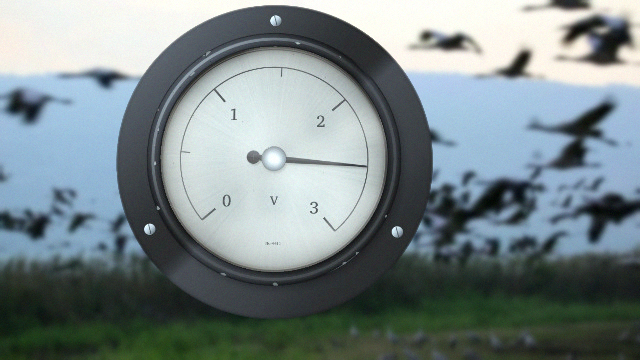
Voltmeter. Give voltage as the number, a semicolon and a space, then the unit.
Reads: 2.5; V
